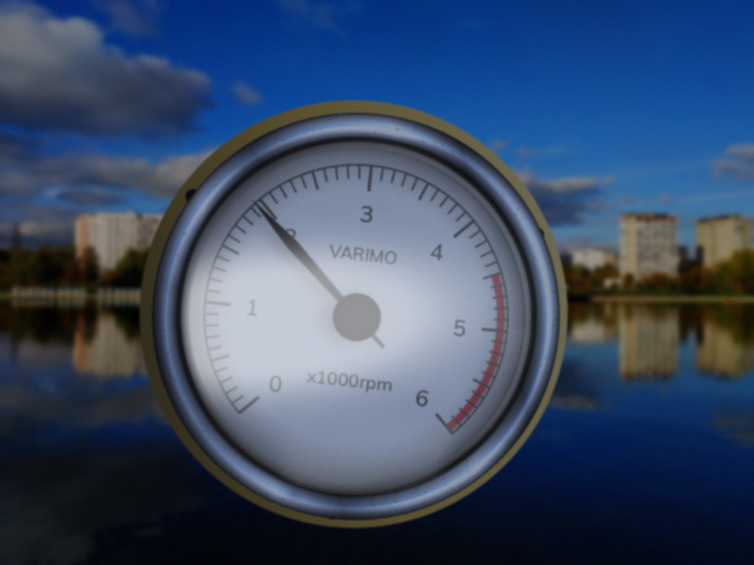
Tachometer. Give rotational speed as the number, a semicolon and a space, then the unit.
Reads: 1950; rpm
